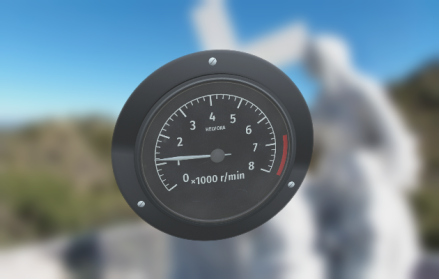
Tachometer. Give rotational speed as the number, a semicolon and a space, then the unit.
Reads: 1200; rpm
